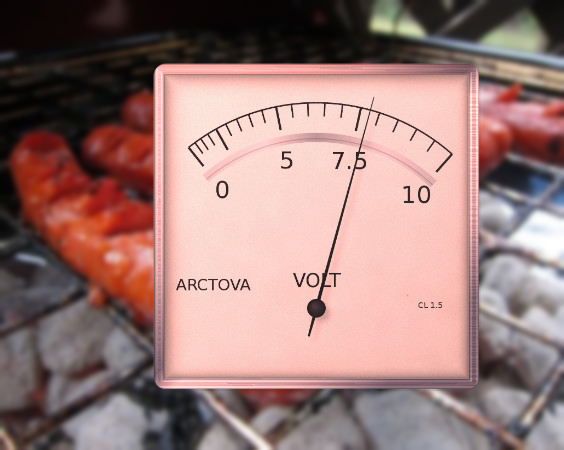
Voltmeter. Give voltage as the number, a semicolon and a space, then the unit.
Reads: 7.75; V
